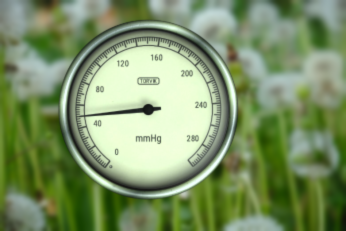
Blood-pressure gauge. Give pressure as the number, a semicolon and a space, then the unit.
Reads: 50; mmHg
